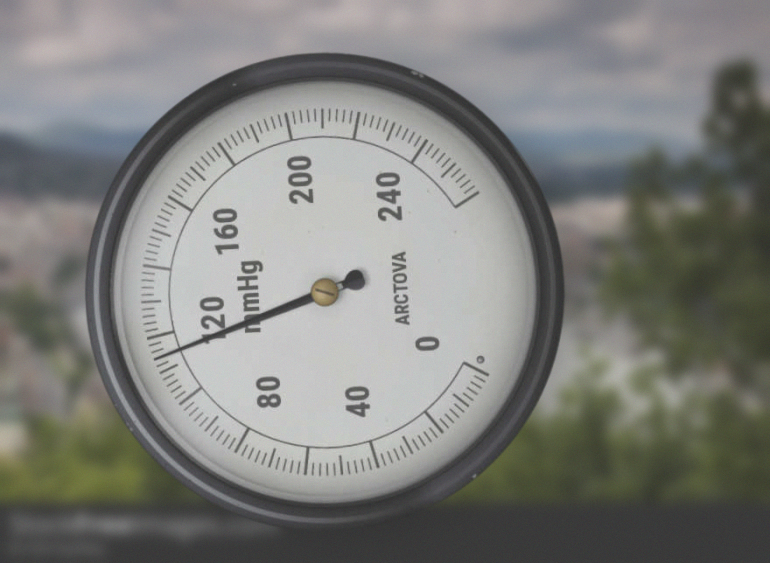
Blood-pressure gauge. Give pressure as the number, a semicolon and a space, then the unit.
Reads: 114; mmHg
